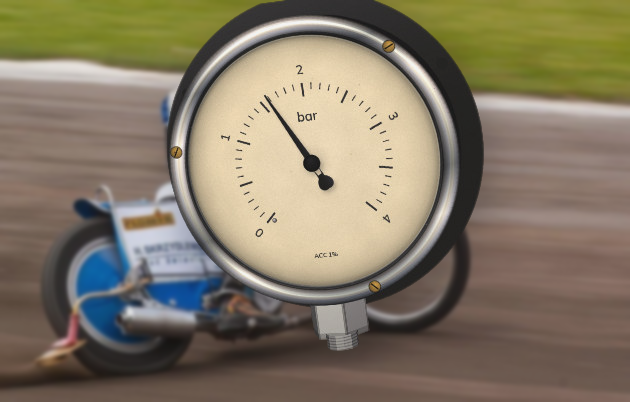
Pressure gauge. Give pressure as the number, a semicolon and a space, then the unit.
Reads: 1.6; bar
